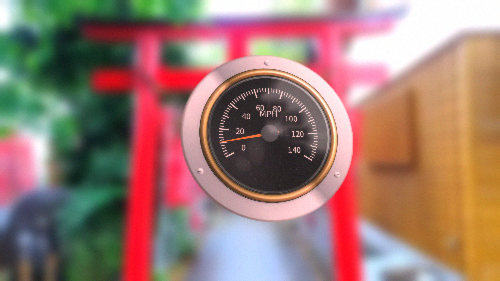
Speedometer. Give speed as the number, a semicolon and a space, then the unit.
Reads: 10; mph
